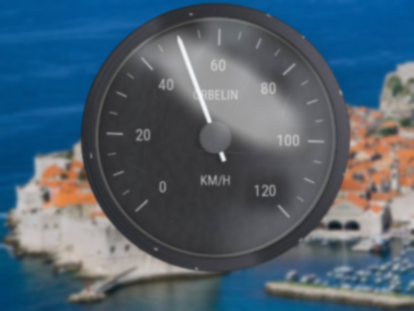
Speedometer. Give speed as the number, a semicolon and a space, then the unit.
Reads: 50; km/h
